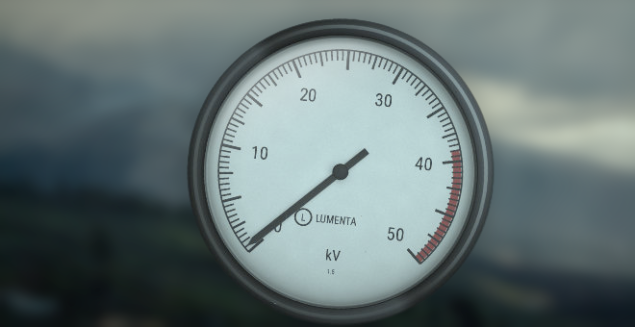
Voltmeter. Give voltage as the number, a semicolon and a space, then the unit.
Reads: 0.5; kV
